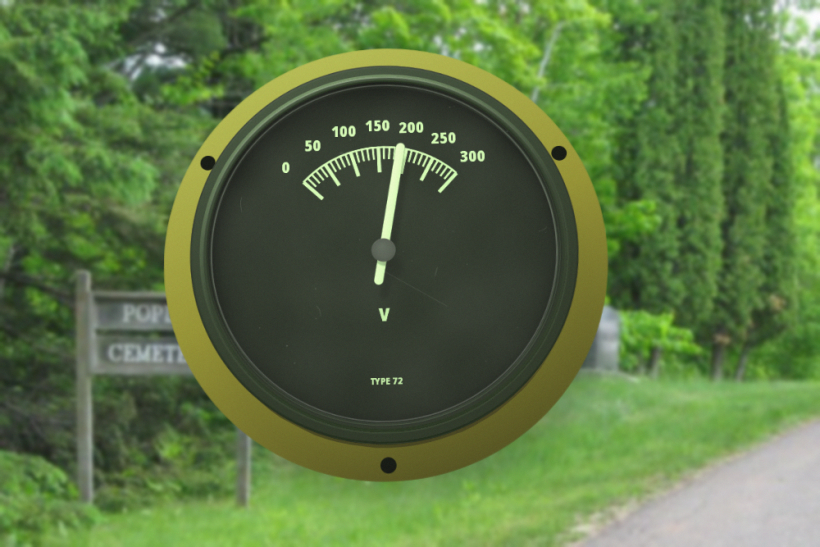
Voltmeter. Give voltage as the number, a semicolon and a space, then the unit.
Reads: 190; V
